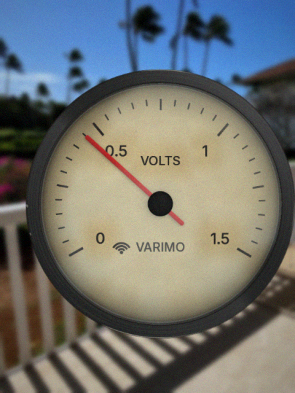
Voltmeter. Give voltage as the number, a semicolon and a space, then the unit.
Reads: 0.45; V
